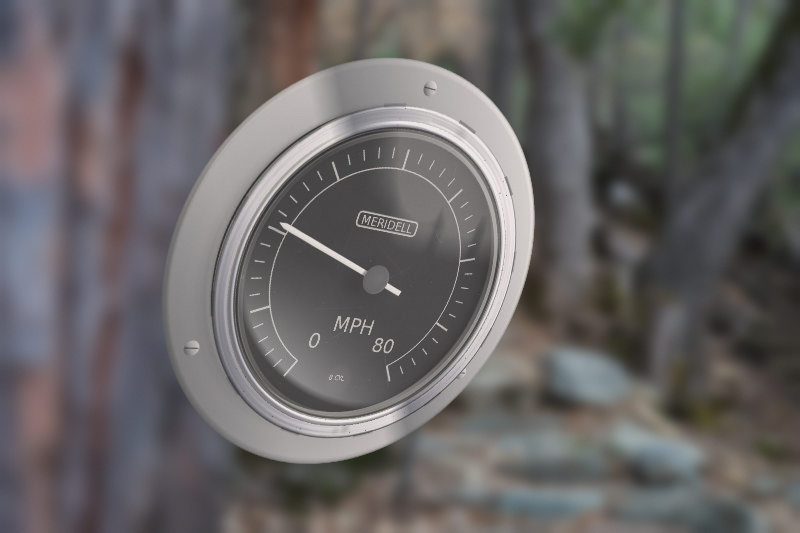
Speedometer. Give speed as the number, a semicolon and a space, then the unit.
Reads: 21; mph
